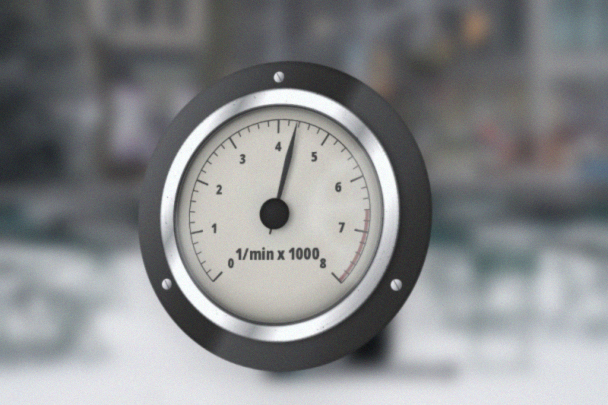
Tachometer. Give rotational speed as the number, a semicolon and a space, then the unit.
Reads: 4400; rpm
